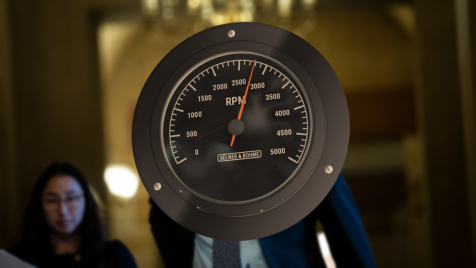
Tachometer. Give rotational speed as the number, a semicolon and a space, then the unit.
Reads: 2800; rpm
